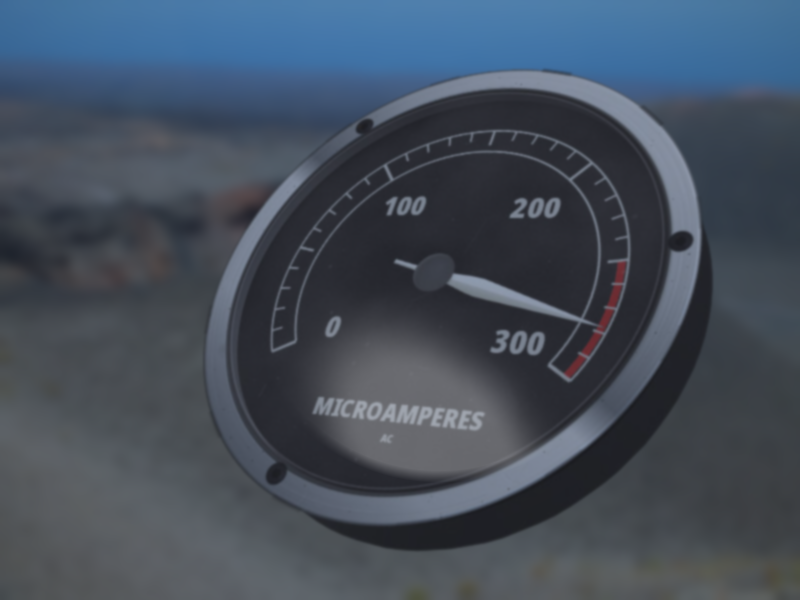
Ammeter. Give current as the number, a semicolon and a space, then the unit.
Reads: 280; µA
